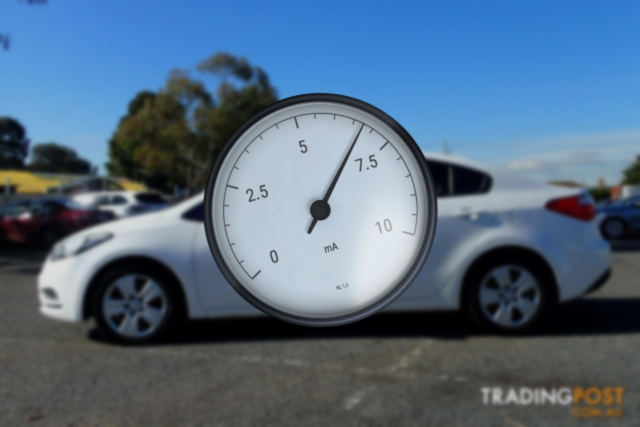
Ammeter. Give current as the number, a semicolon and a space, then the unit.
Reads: 6.75; mA
